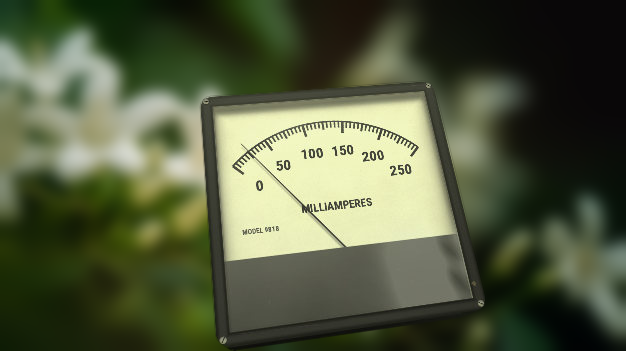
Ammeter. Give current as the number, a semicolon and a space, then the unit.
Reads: 25; mA
